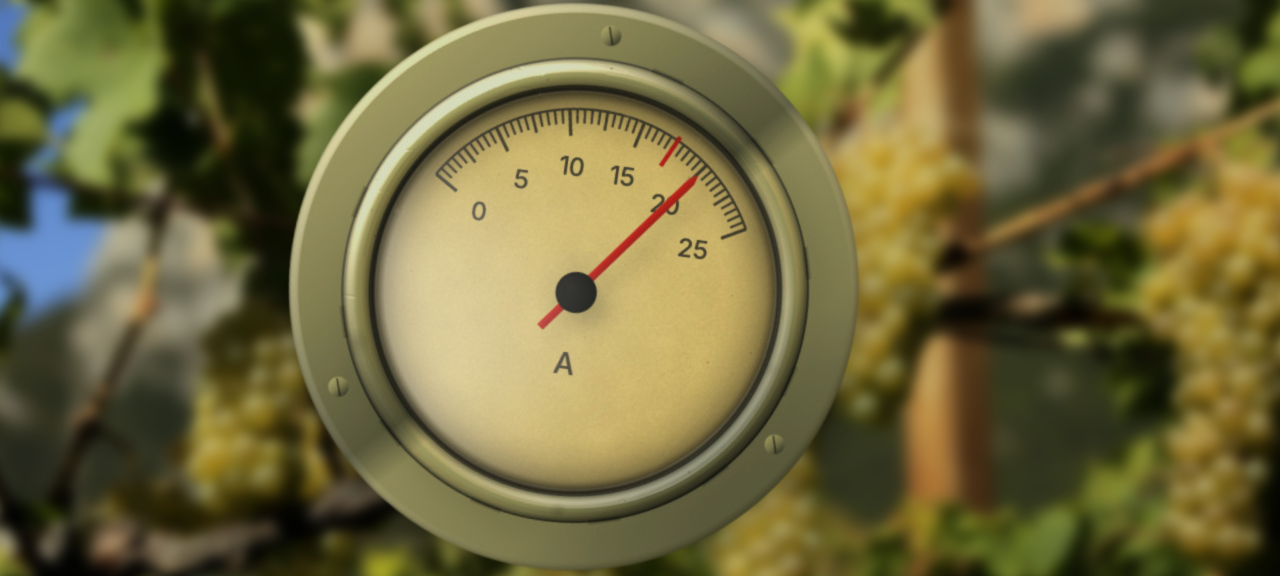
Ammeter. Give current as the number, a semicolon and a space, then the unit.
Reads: 20; A
